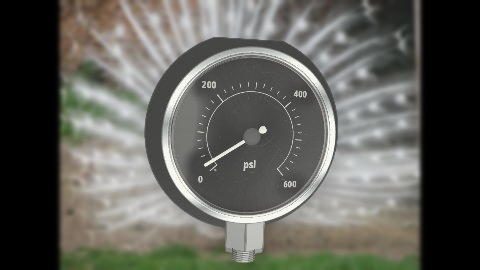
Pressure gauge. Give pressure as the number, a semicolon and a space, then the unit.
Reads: 20; psi
